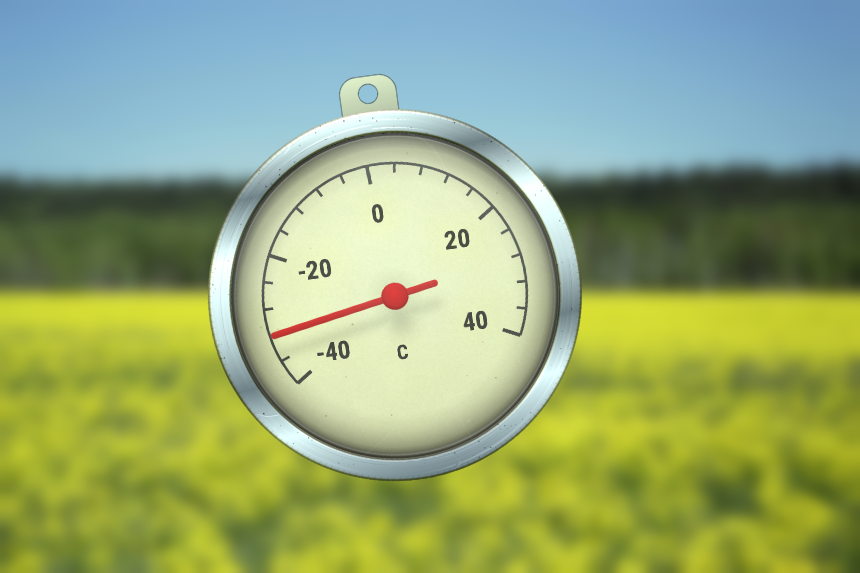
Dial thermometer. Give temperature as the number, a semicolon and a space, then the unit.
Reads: -32; °C
